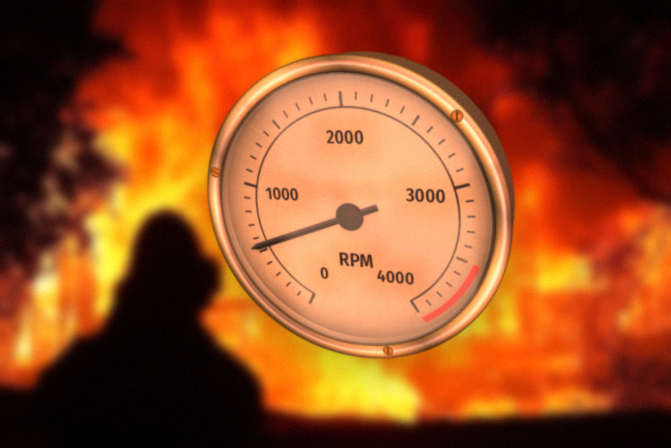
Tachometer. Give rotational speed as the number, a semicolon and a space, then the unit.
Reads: 550; rpm
